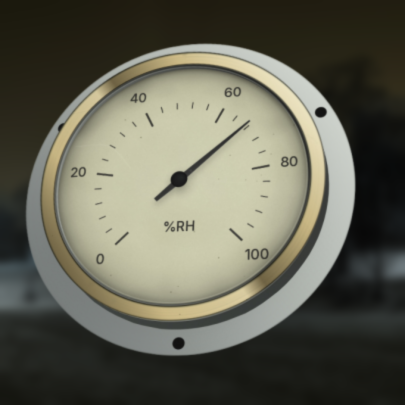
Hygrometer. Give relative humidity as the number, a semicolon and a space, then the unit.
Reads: 68; %
